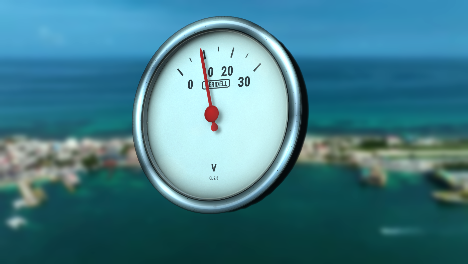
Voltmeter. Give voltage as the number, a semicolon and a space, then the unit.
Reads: 10; V
